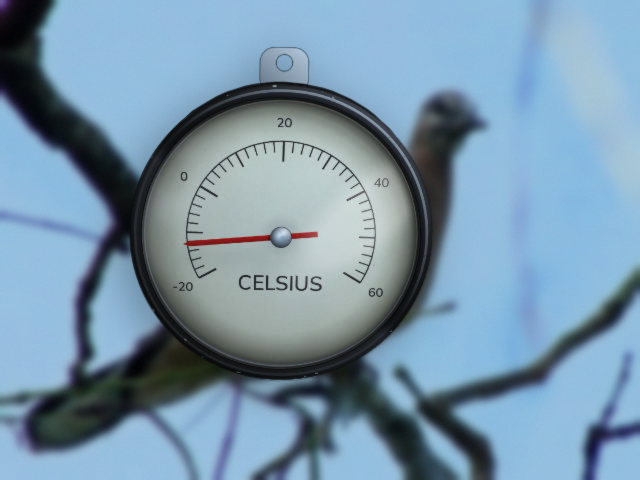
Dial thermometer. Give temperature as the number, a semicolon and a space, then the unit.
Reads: -12; °C
